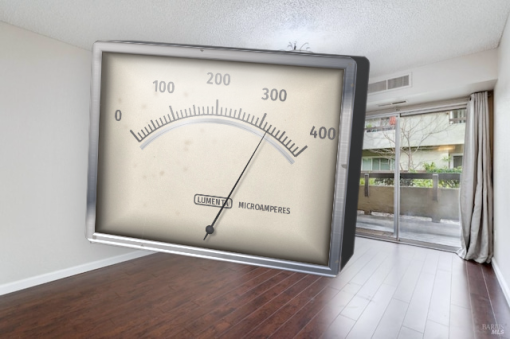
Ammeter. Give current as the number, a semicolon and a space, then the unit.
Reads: 320; µA
